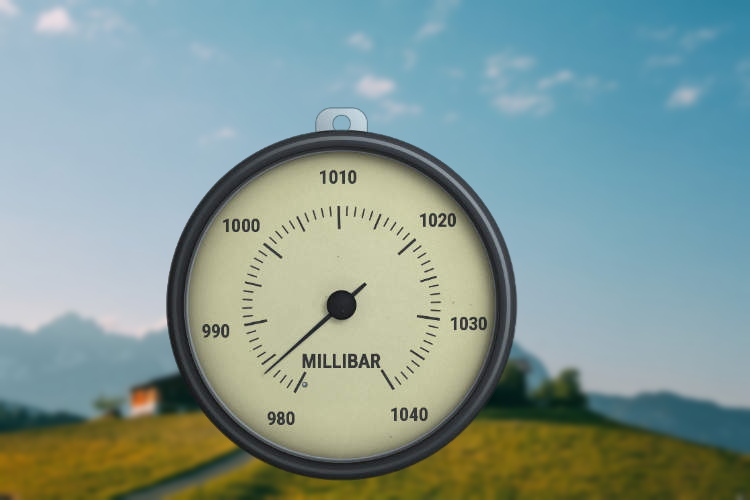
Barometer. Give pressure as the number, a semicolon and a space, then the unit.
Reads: 984; mbar
